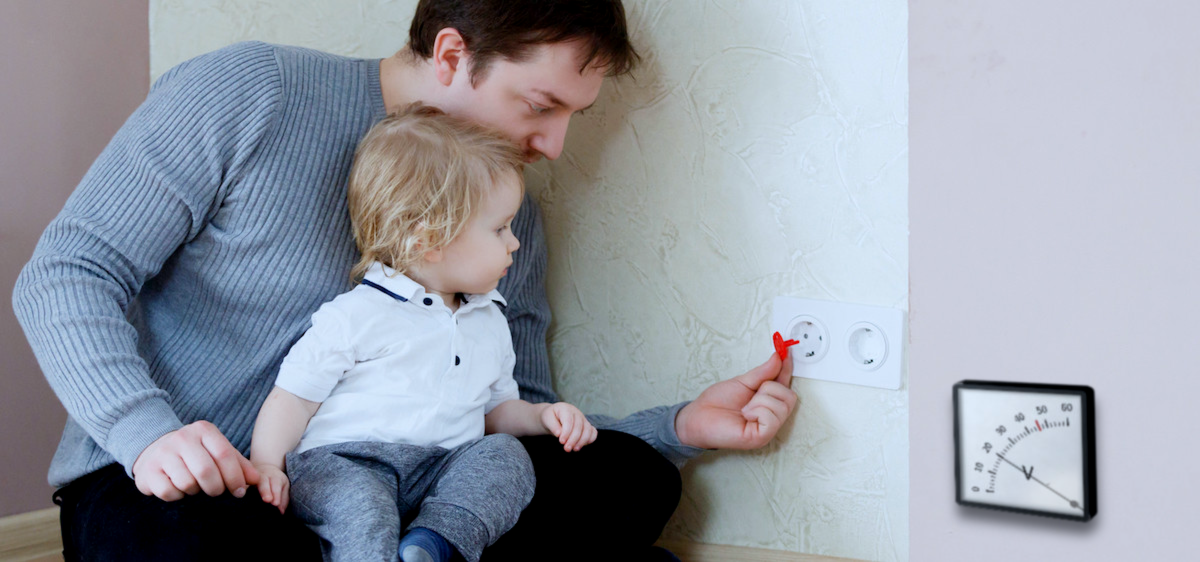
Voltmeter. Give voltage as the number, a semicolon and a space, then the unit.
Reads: 20; V
